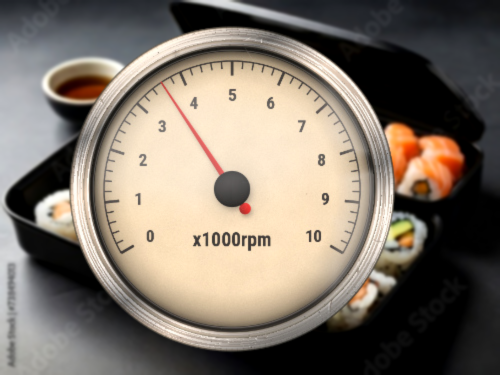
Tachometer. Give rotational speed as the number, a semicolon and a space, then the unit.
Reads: 3600; rpm
